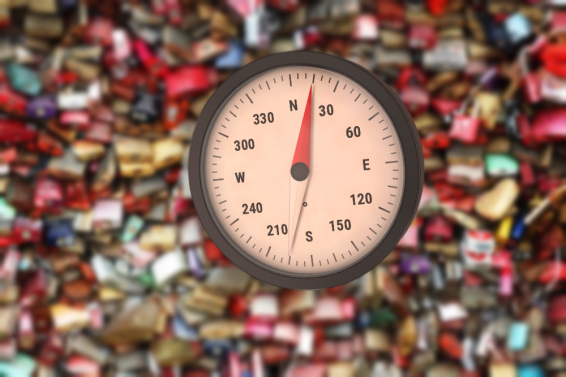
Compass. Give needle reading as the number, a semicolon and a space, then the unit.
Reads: 15; °
